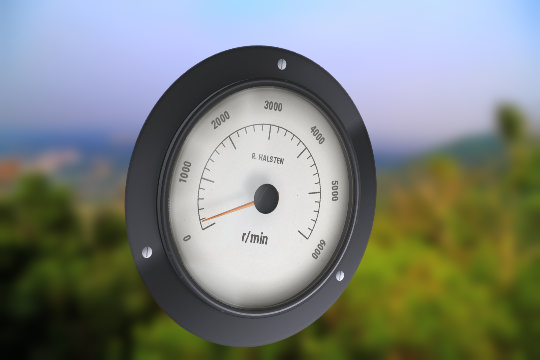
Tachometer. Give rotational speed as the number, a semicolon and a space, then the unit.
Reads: 200; rpm
